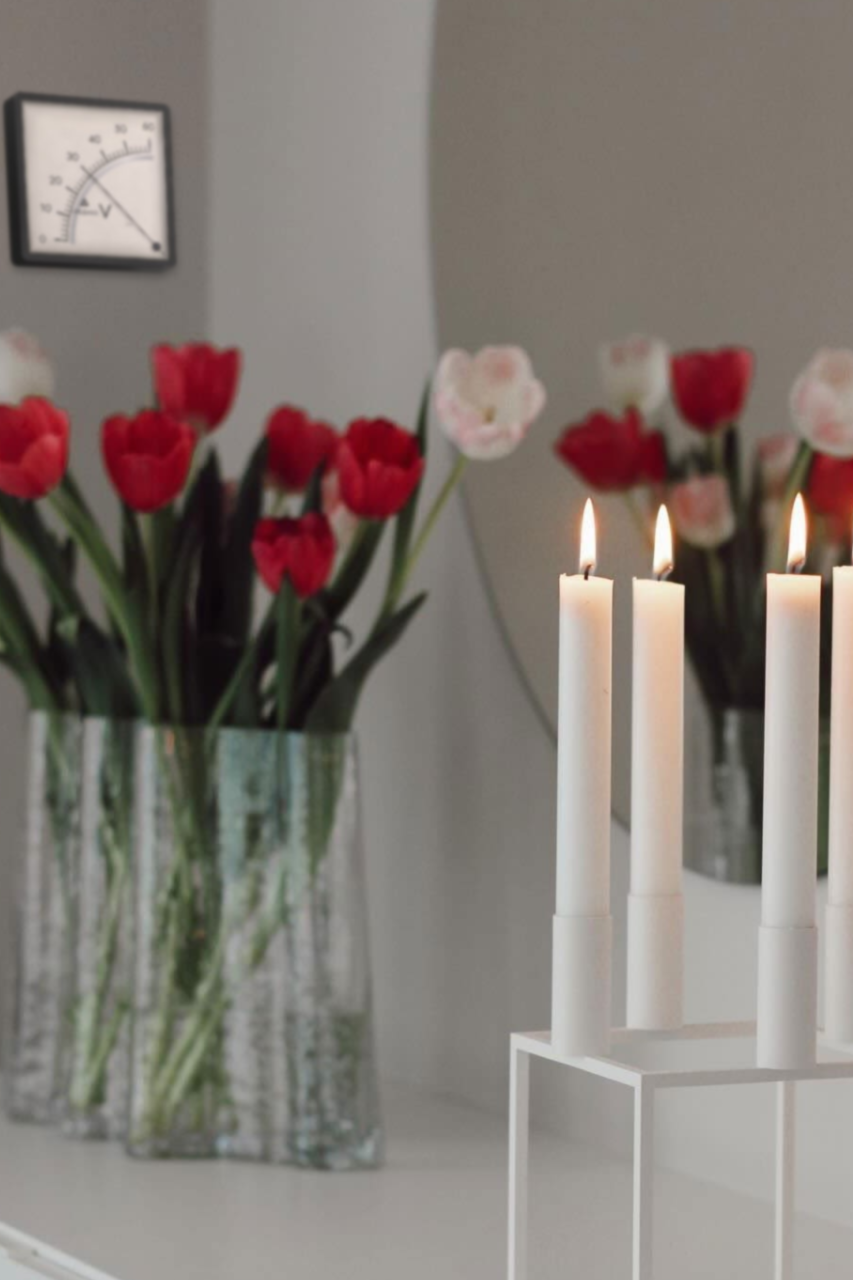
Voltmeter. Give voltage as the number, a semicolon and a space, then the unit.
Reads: 30; V
